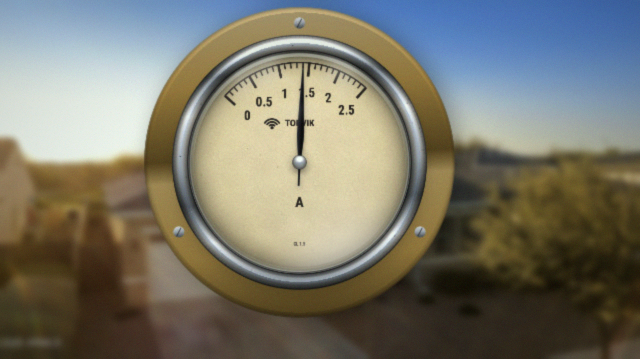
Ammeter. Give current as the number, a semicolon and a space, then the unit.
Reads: 1.4; A
